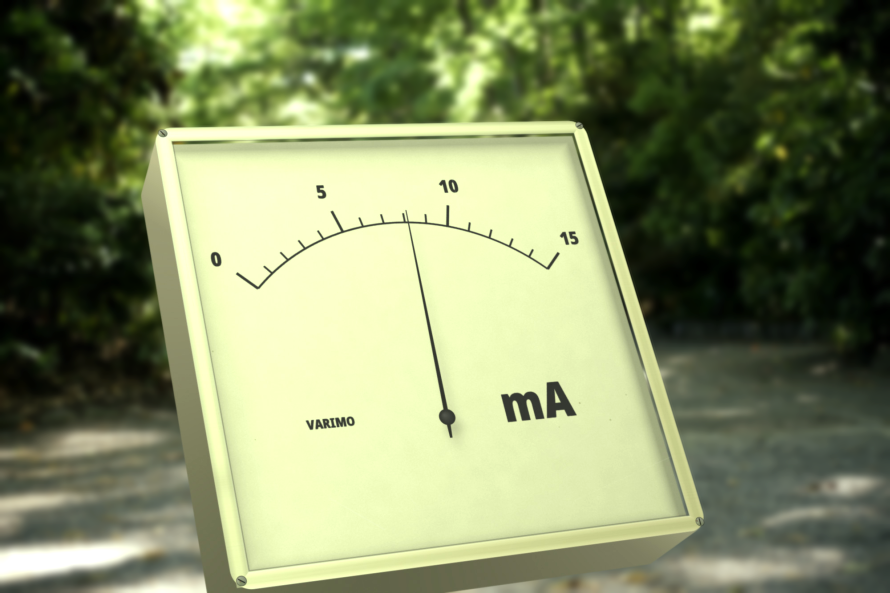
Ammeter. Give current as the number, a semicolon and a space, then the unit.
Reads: 8; mA
